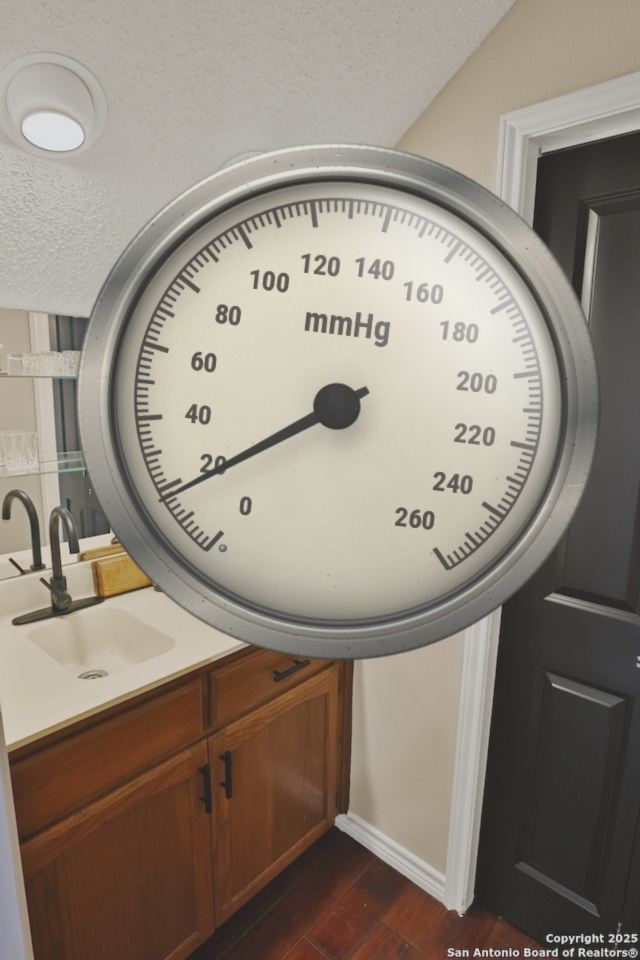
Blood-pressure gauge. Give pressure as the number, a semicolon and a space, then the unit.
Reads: 18; mmHg
